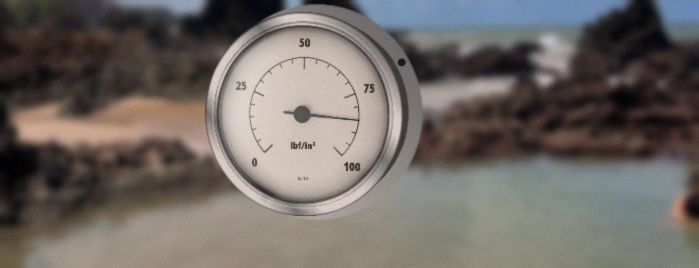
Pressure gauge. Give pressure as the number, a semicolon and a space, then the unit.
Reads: 85; psi
